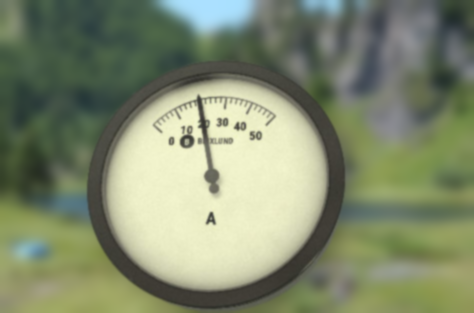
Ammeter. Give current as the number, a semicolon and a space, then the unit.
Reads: 20; A
